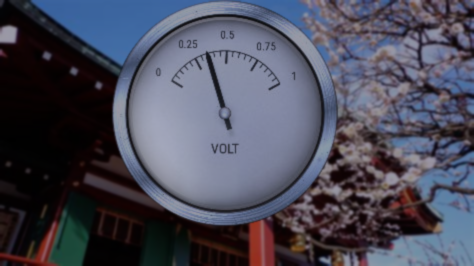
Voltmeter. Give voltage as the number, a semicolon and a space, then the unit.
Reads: 0.35; V
